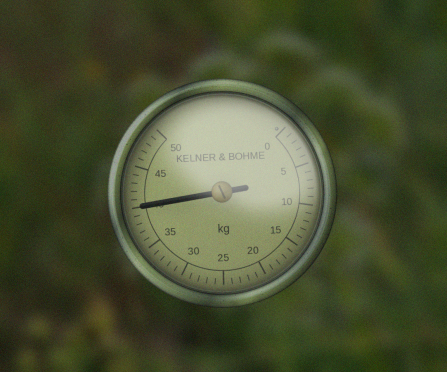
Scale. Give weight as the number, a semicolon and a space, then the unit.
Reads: 40; kg
